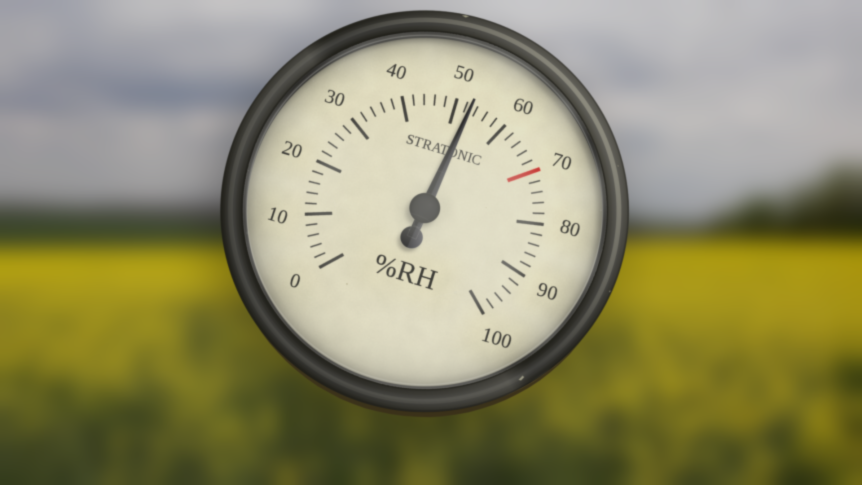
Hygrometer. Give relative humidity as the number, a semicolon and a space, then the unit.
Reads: 53; %
